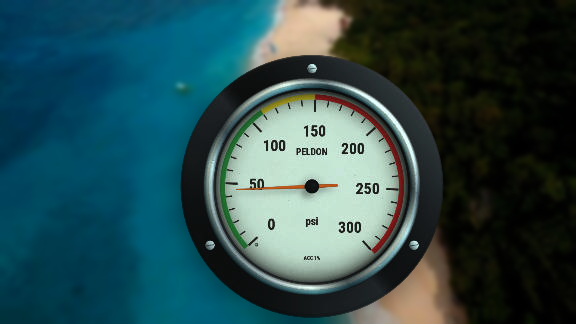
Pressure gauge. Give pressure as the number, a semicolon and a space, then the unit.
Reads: 45; psi
